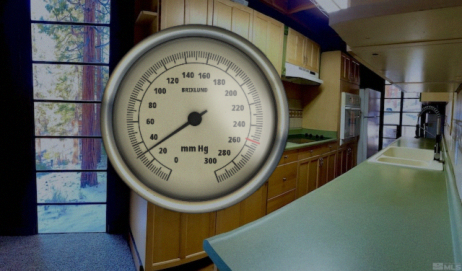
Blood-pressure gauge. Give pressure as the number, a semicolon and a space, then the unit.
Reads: 30; mmHg
